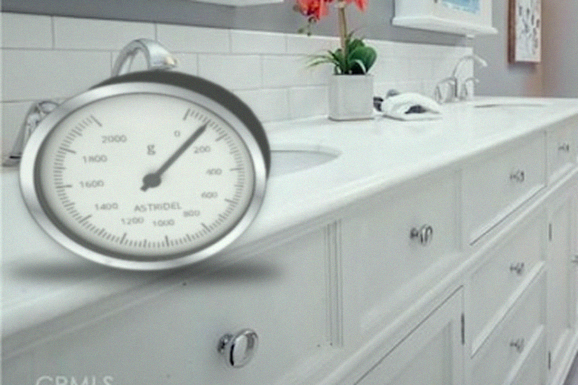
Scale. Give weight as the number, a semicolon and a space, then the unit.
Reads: 100; g
